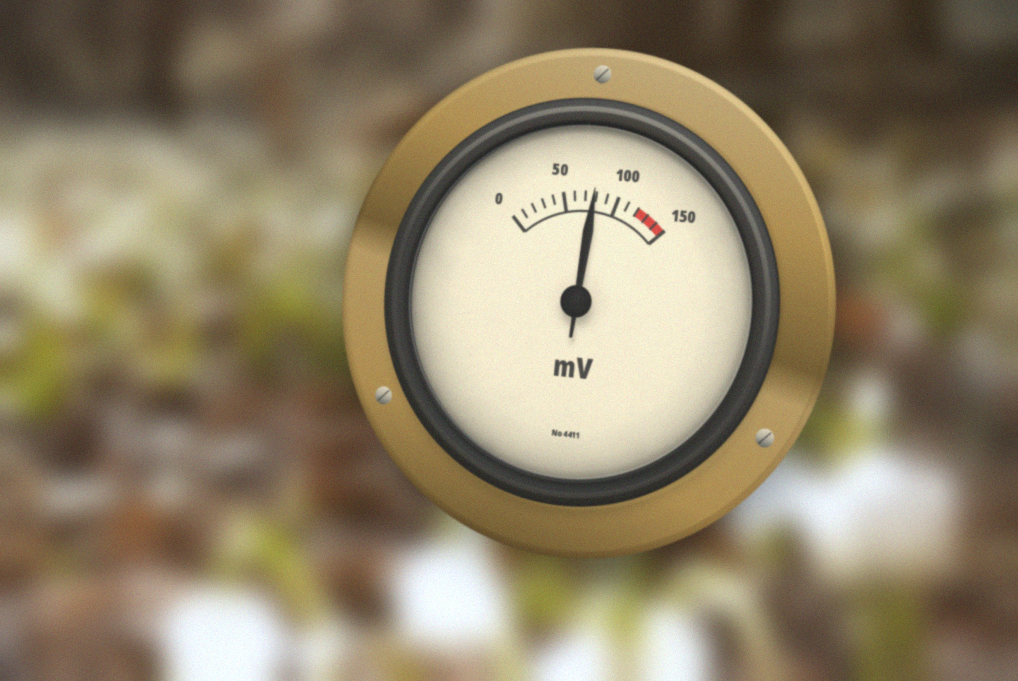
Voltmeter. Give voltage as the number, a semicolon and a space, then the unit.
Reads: 80; mV
